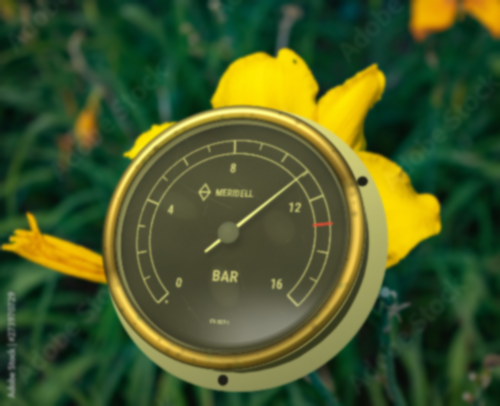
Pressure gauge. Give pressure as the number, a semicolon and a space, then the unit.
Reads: 11; bar
